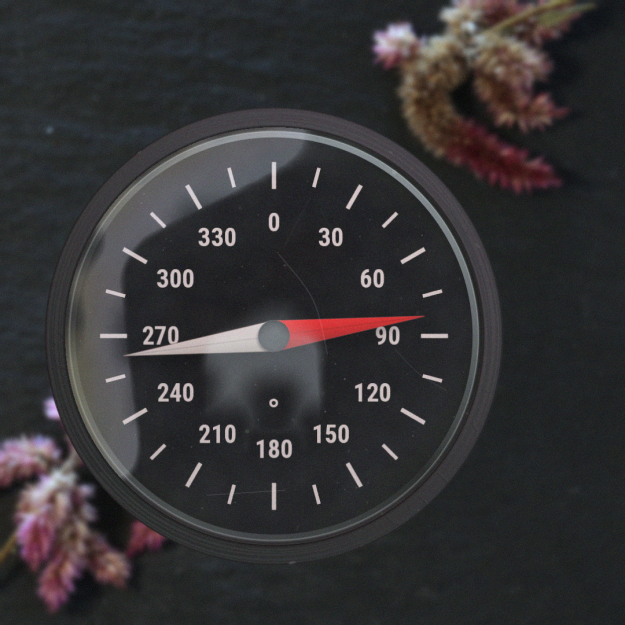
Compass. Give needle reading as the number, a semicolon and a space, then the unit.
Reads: 82.5; °
